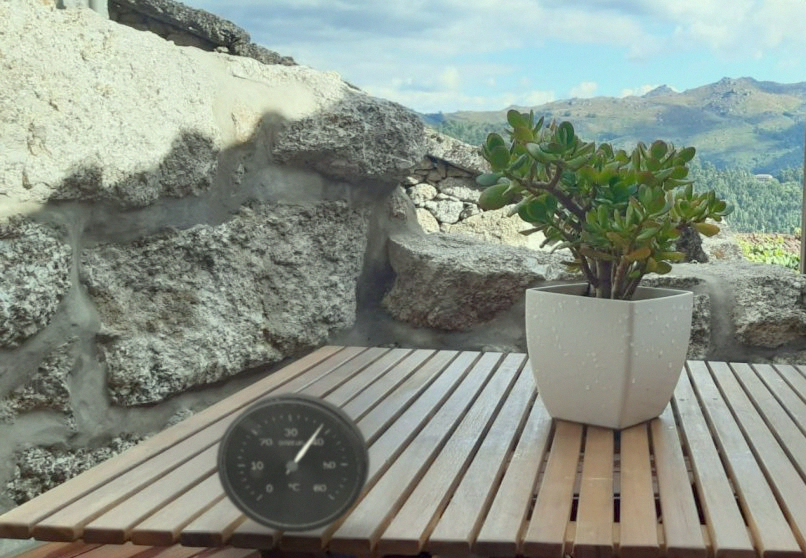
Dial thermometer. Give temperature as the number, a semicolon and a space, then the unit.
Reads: 38; °C
